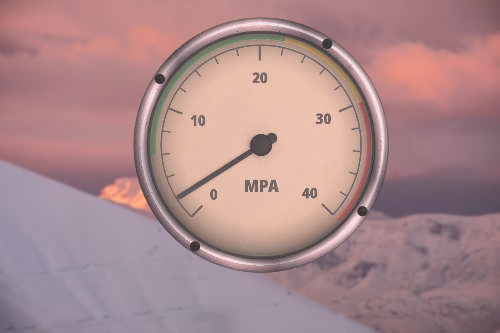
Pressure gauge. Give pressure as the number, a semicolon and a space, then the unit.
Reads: 2; MPa
